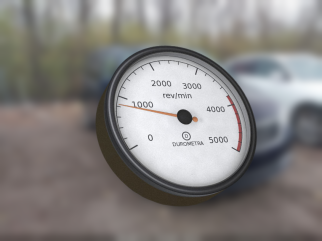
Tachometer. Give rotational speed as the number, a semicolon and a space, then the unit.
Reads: 800; rpm
